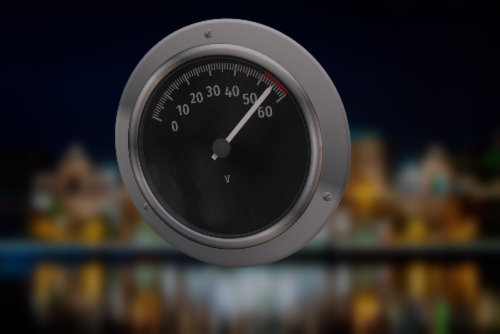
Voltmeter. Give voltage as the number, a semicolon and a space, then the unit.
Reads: 55; V
